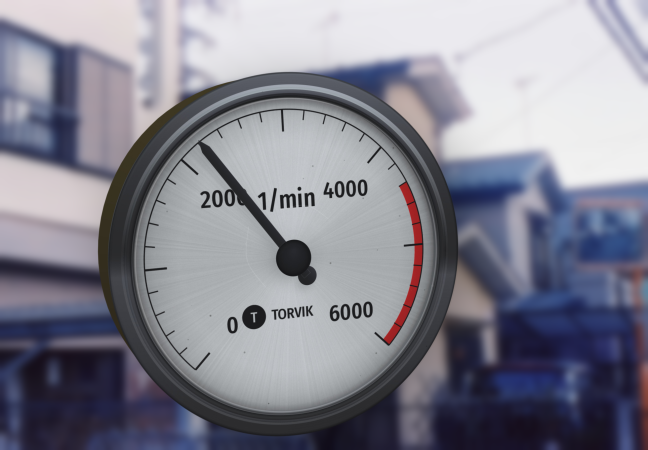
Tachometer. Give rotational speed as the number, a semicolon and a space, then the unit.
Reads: 2200; rpm
